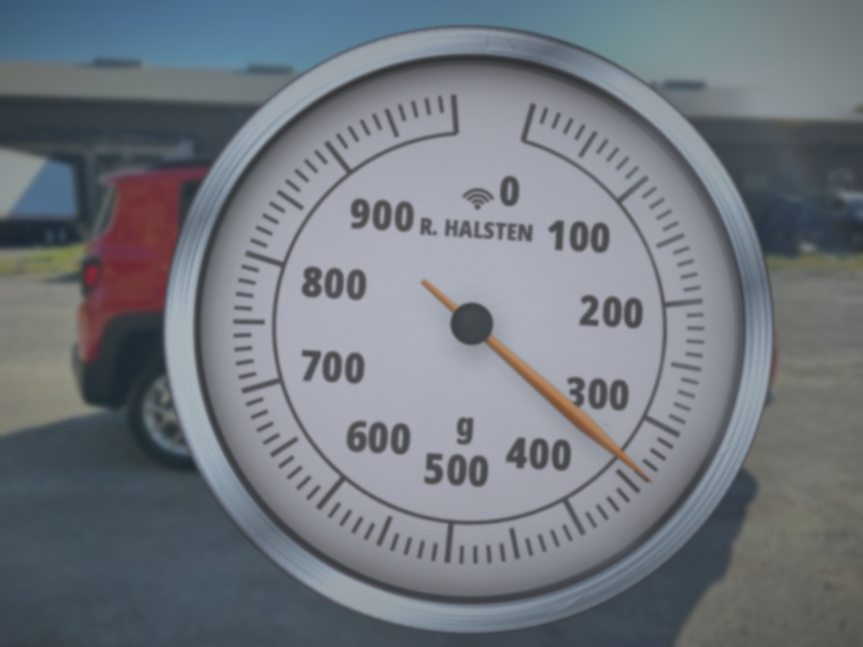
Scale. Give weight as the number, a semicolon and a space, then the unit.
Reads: 340; g
